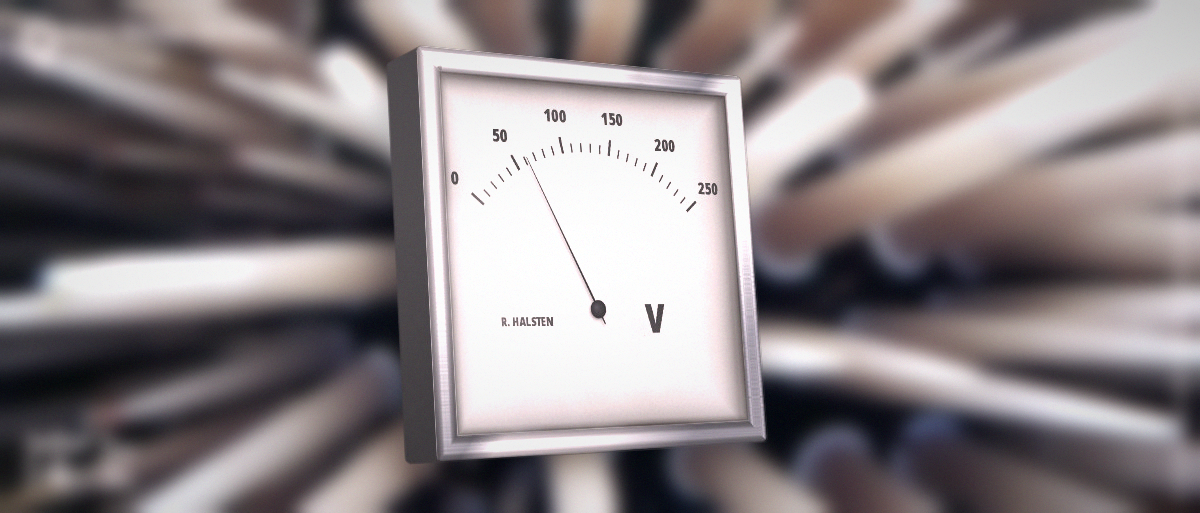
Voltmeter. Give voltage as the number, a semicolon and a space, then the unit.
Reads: 60; V
